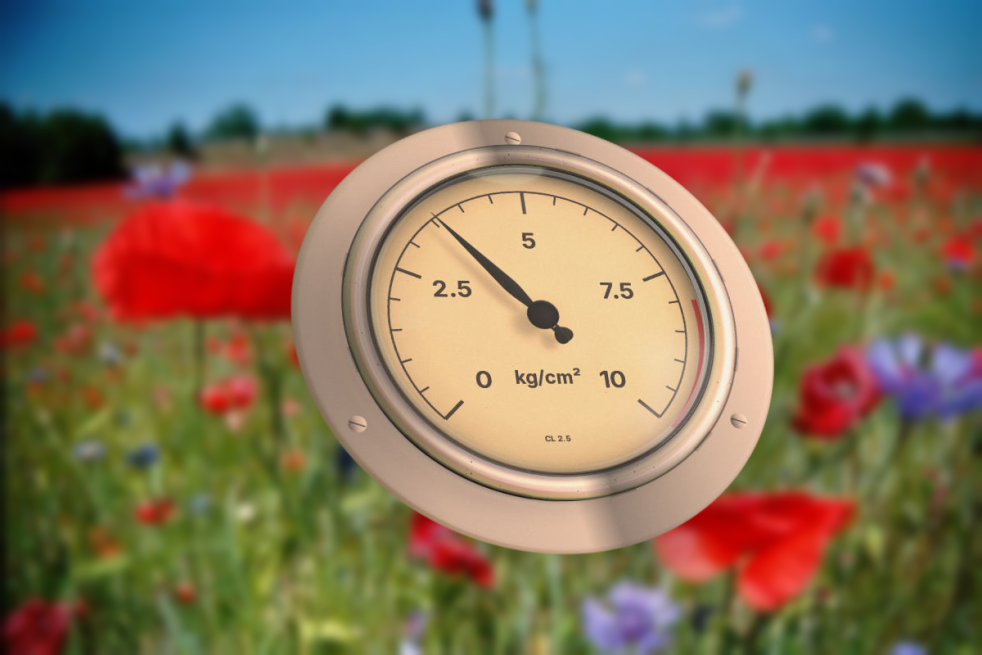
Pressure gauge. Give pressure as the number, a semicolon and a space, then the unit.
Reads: 3.5; kg/cm²
